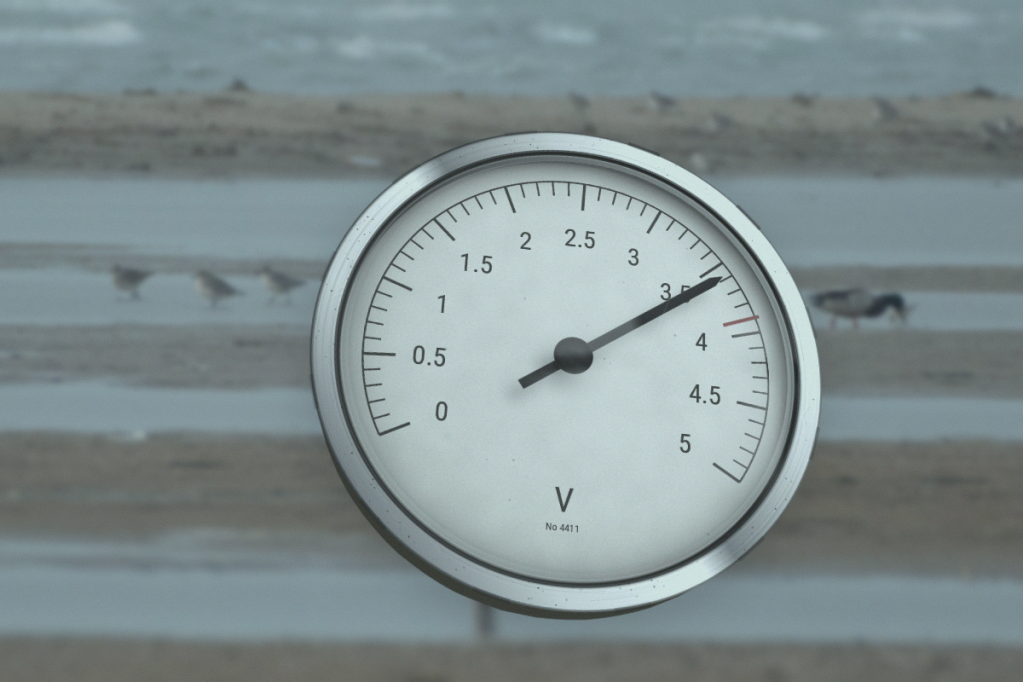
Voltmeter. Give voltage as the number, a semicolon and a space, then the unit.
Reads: 3.6; V
